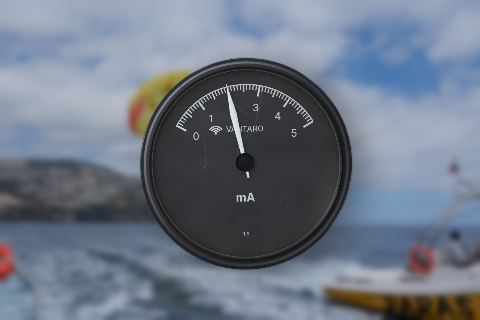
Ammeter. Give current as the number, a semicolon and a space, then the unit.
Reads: 2; mA
